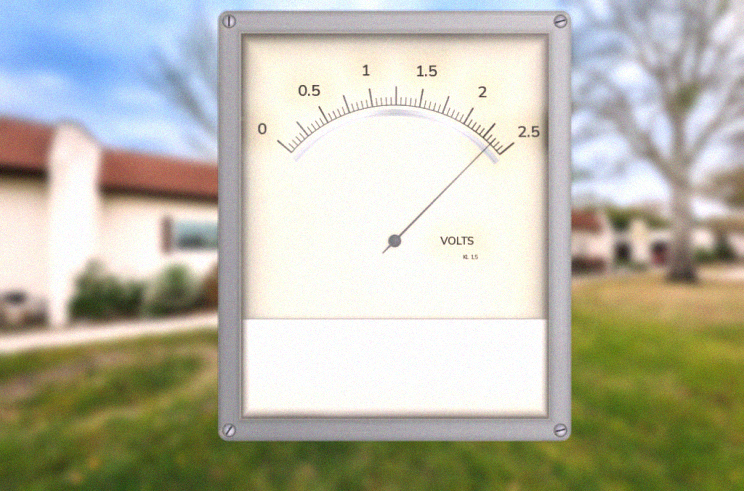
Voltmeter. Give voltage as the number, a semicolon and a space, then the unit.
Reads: 2.35; V
